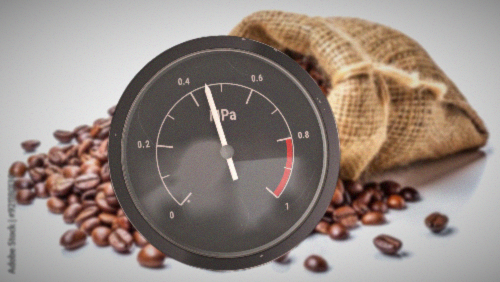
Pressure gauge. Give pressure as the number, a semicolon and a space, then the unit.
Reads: 0.45; MPa
